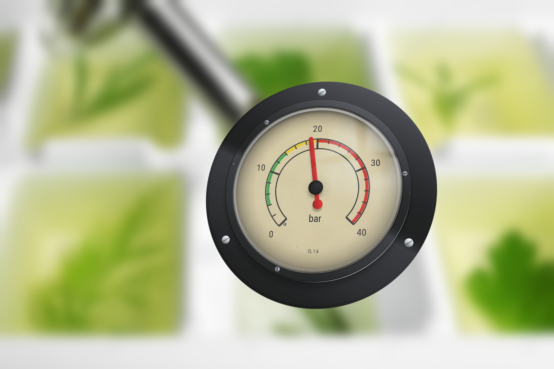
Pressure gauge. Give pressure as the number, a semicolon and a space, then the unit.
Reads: 19; bar
